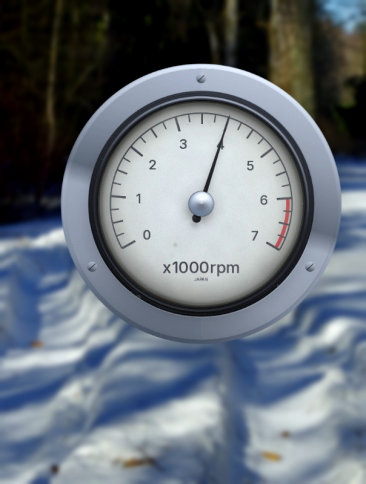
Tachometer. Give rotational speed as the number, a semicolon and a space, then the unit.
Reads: 4000; rpm
